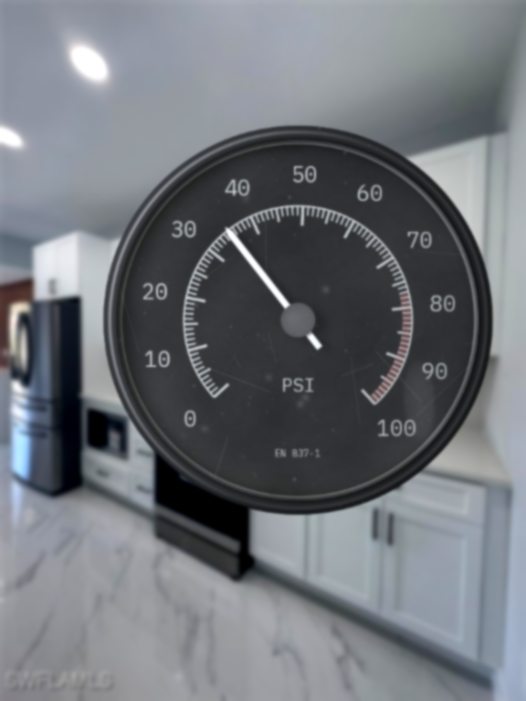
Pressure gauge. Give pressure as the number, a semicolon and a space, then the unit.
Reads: 35; psi
